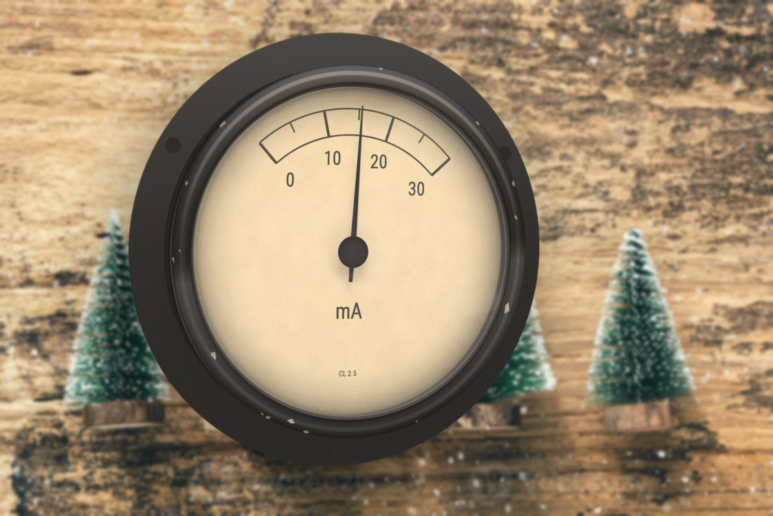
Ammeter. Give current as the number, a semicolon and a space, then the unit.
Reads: 15; mA
